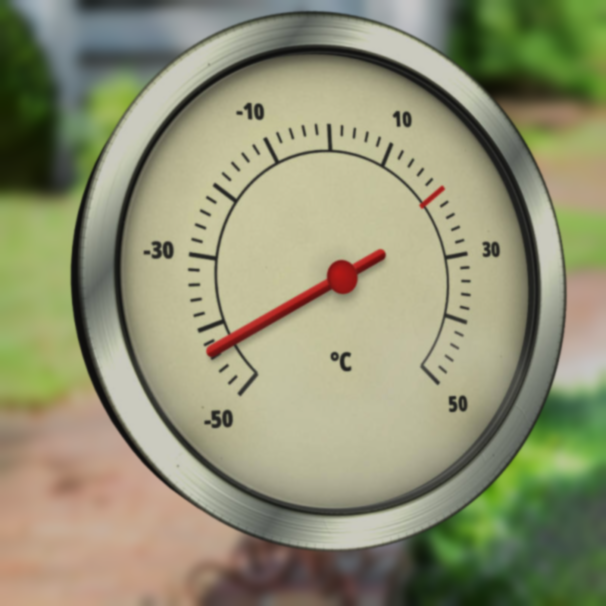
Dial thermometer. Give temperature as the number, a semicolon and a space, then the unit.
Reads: -43; °C
